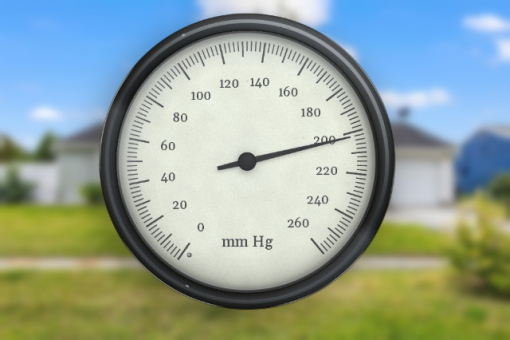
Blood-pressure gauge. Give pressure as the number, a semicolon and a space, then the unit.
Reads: 202; mmHg
